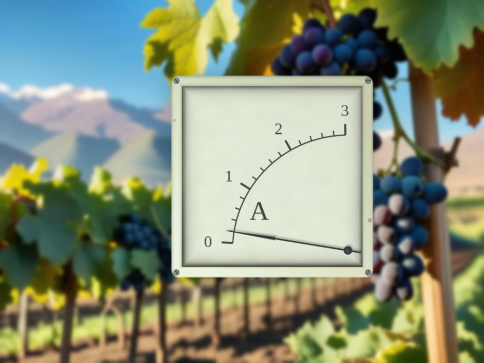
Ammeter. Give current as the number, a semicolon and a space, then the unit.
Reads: 0.2; A
